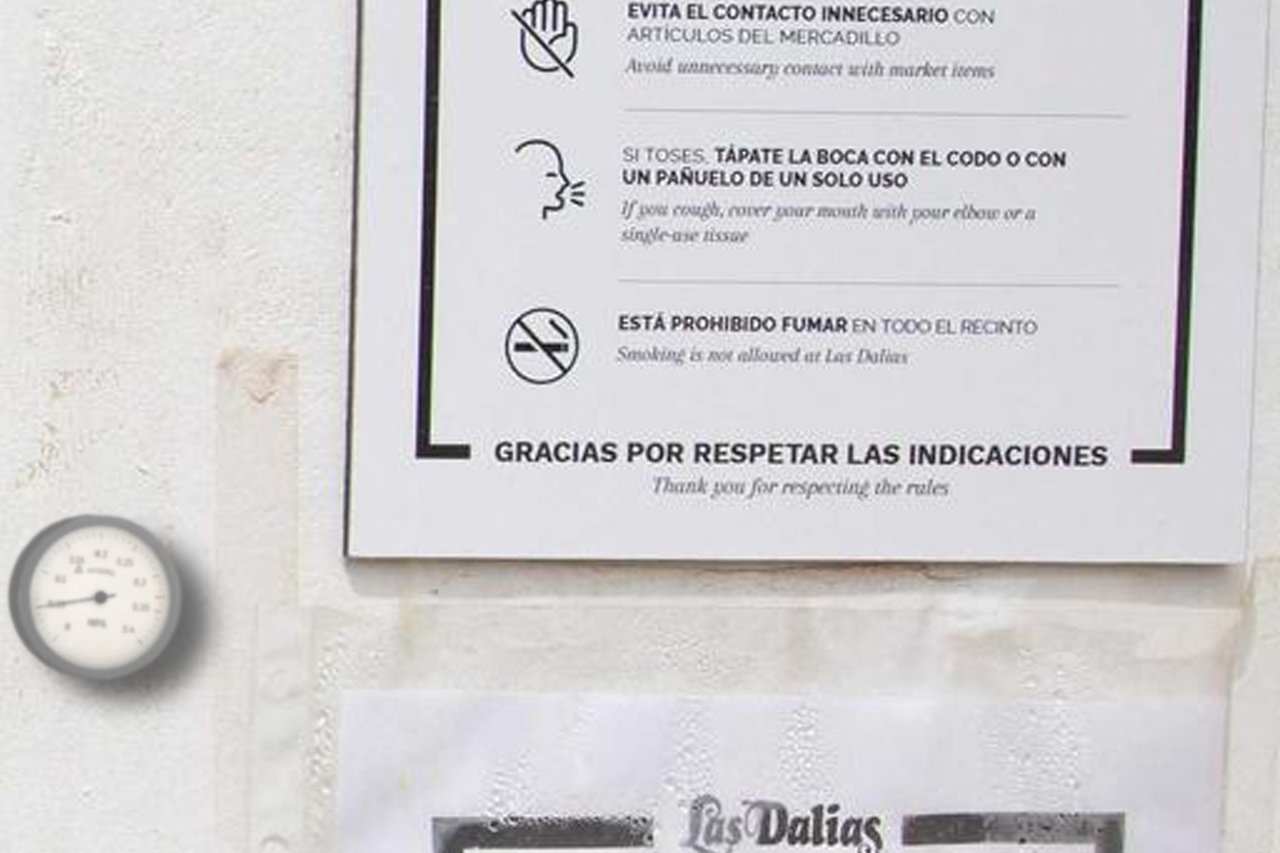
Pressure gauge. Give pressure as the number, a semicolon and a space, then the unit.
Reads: 0.05; MPa
